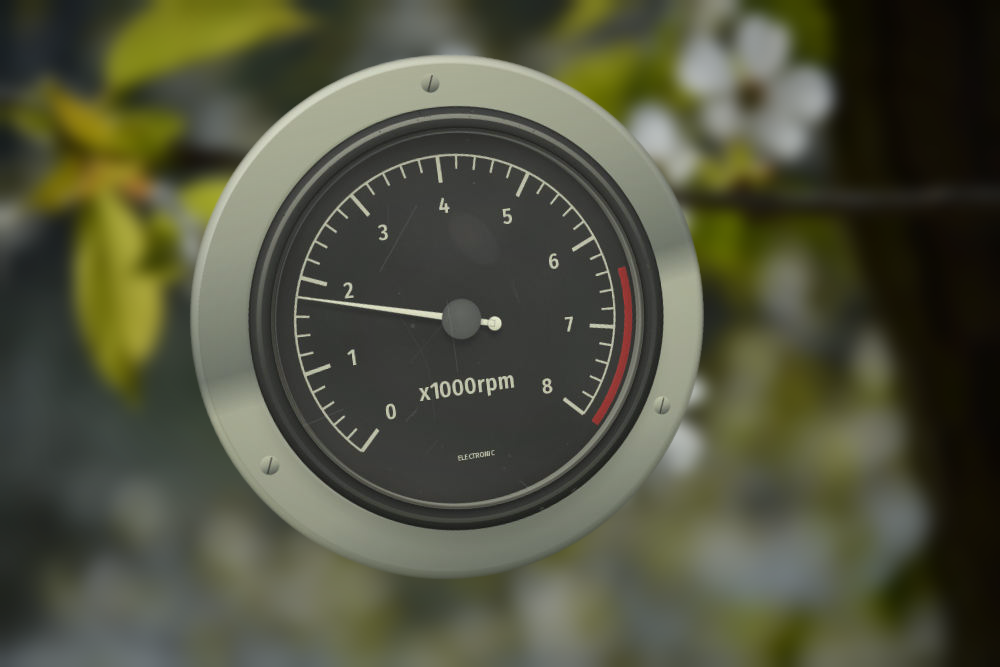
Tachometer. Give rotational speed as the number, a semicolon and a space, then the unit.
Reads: 1800; rpm
